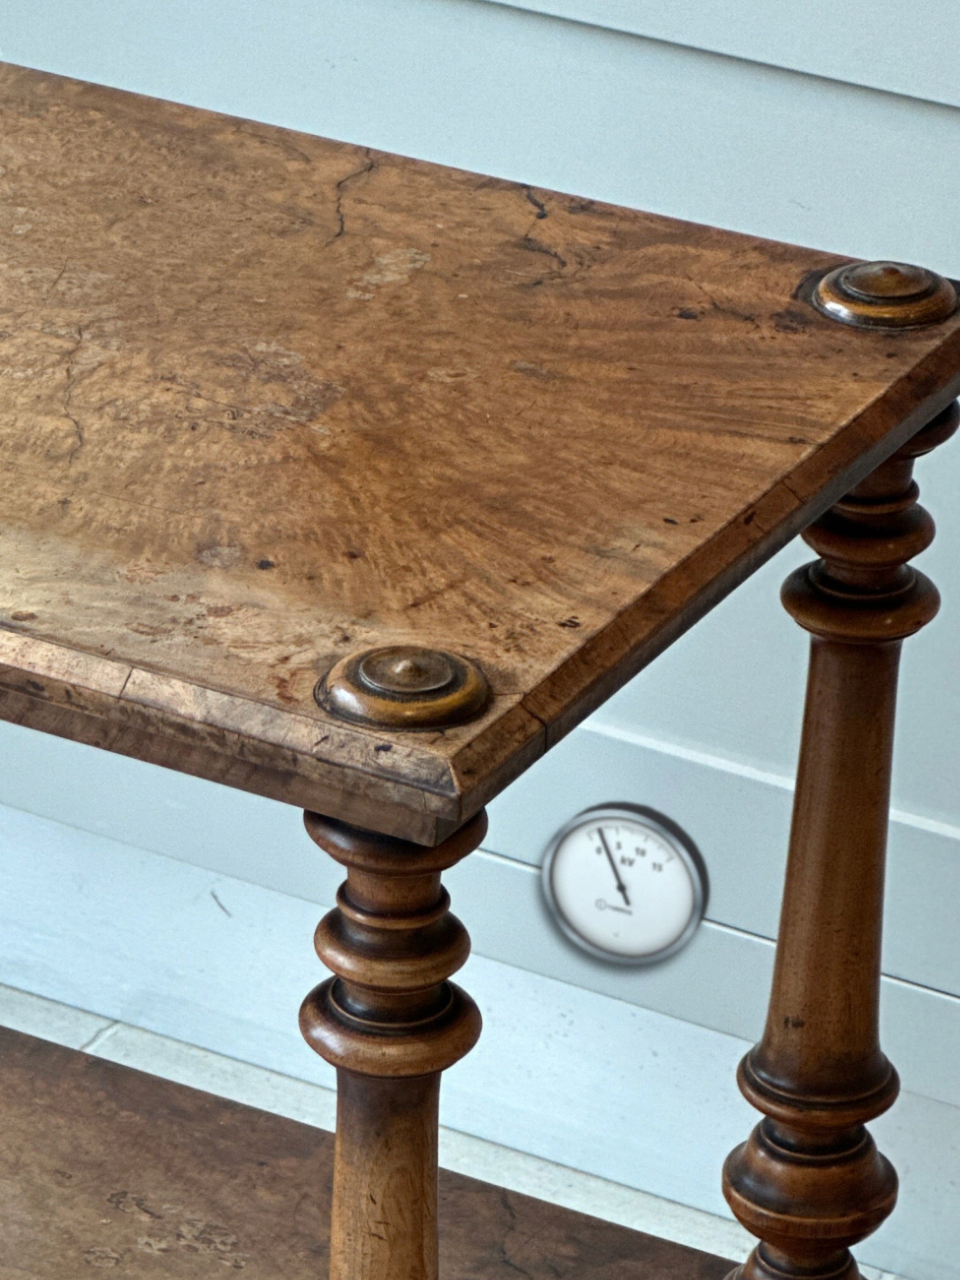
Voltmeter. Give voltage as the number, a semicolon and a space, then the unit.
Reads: 2.5; kV
